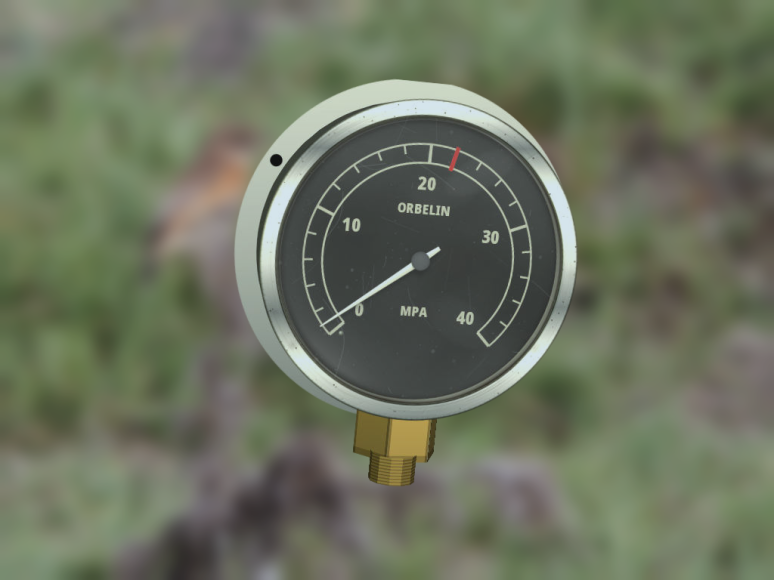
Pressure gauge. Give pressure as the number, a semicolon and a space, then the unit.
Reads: 1; MPa
